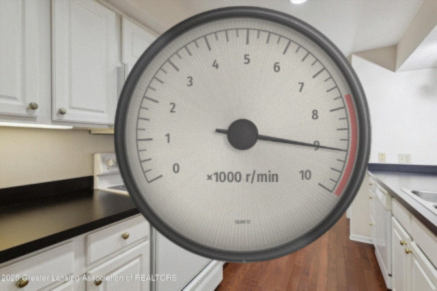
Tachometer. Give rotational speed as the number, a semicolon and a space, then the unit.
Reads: 9000; rpm
